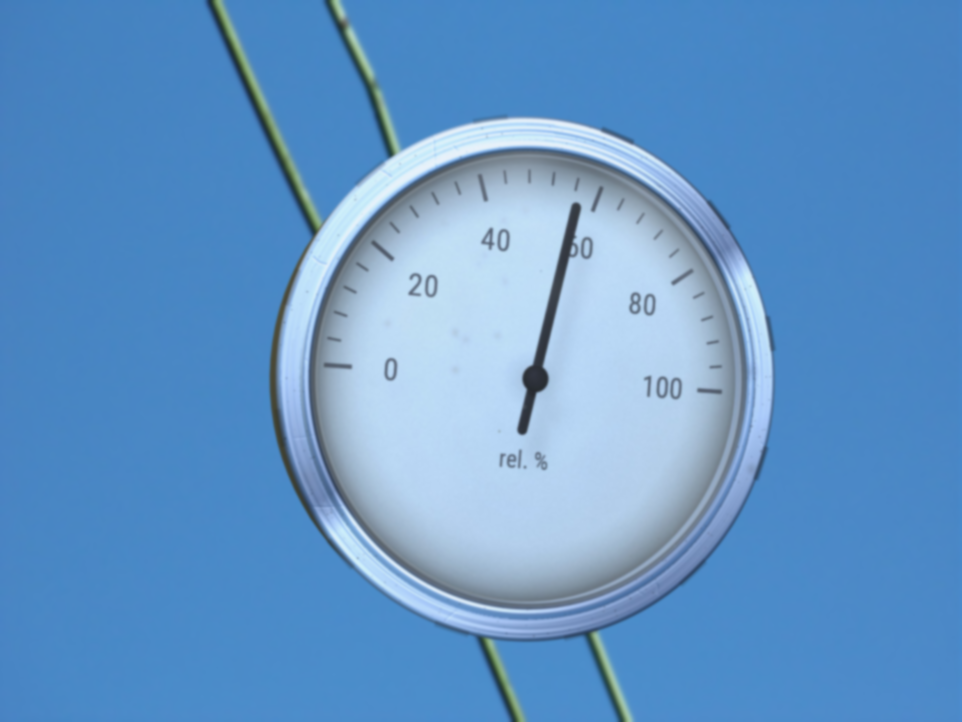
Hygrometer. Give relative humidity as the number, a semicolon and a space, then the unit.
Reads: 56; %
